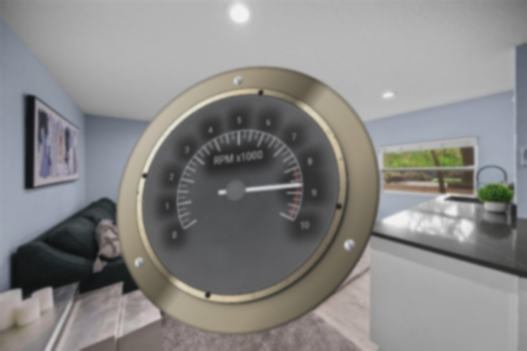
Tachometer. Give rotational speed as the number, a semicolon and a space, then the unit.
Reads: 8750; rpm
